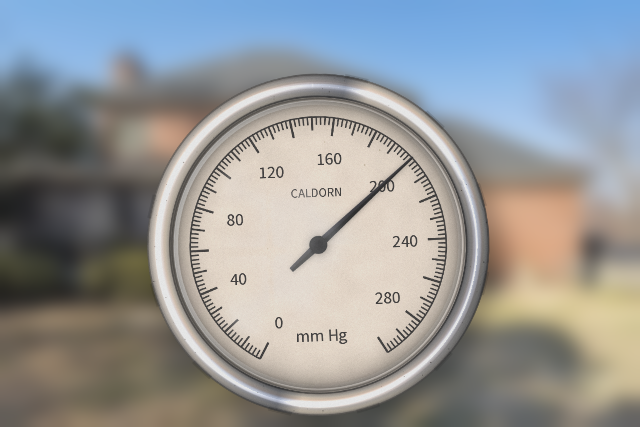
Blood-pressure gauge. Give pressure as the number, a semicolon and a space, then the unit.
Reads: 200; mmHg
